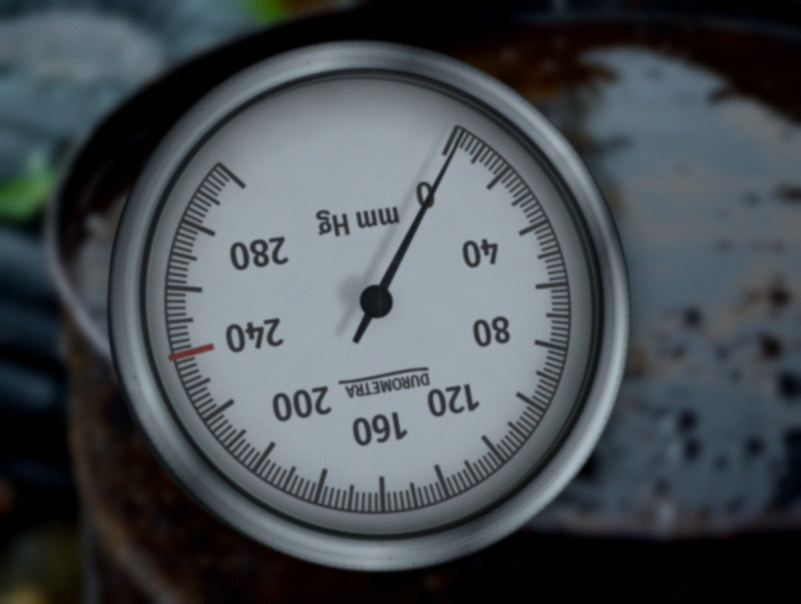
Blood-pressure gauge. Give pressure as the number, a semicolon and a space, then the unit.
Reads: 2; mmHg
